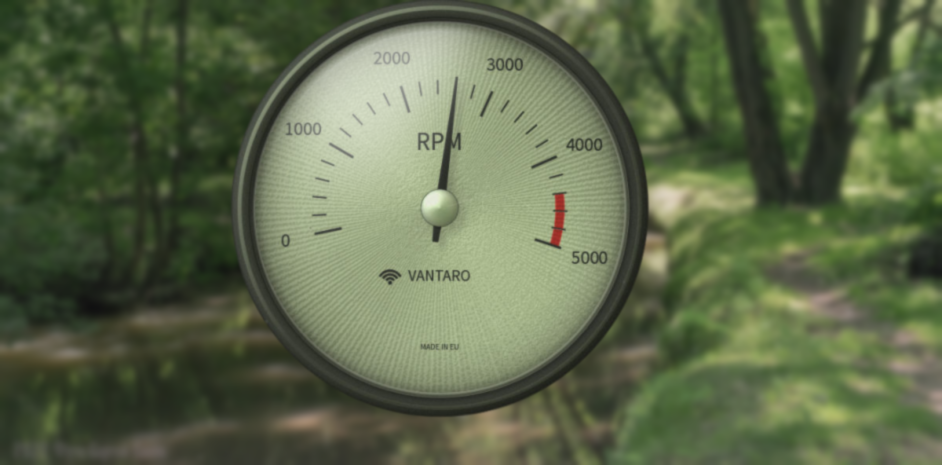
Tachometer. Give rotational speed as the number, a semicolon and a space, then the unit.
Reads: 2600; rpm
